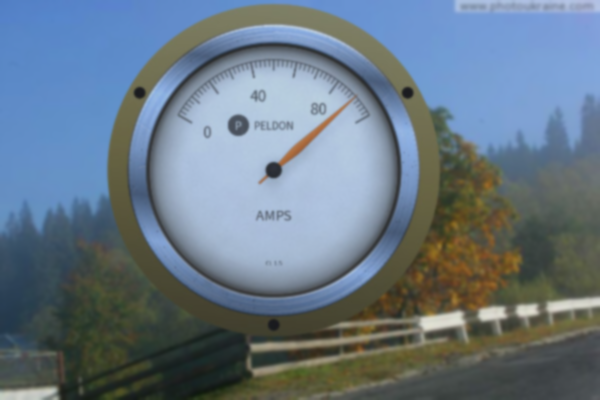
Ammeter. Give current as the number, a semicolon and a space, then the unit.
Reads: 90; A
